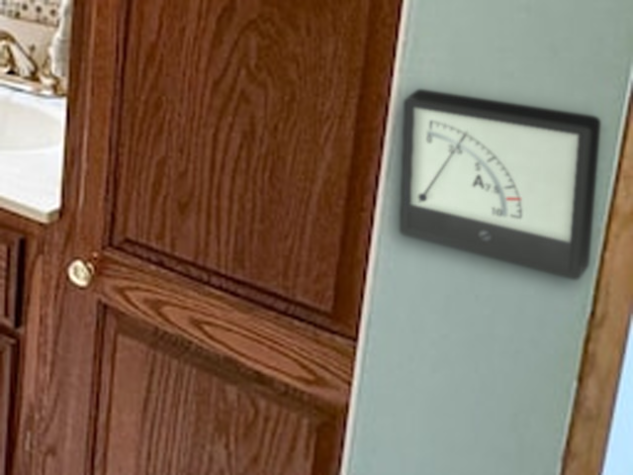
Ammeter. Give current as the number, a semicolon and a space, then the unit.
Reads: 2.5; A
